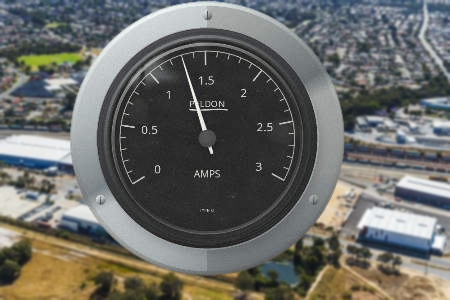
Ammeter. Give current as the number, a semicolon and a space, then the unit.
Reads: 1.3; A
